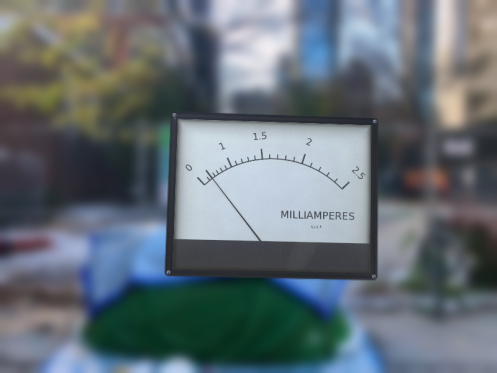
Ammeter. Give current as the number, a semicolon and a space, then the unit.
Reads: 0.5; mA
